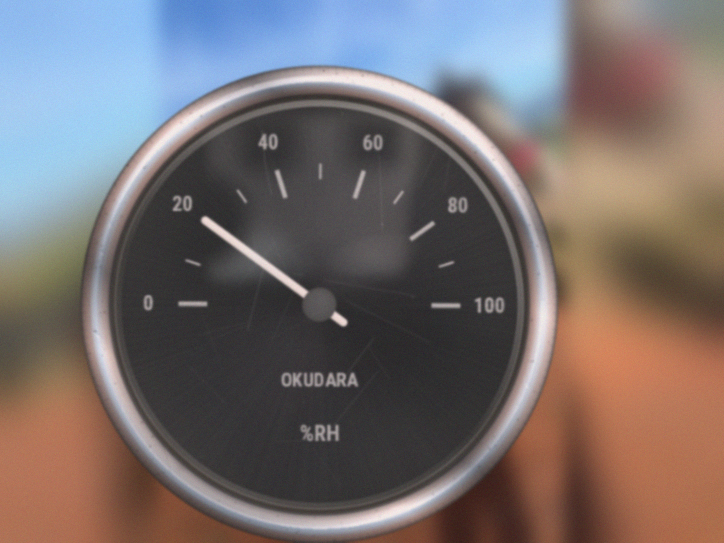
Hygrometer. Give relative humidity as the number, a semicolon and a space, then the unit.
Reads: 20; %
